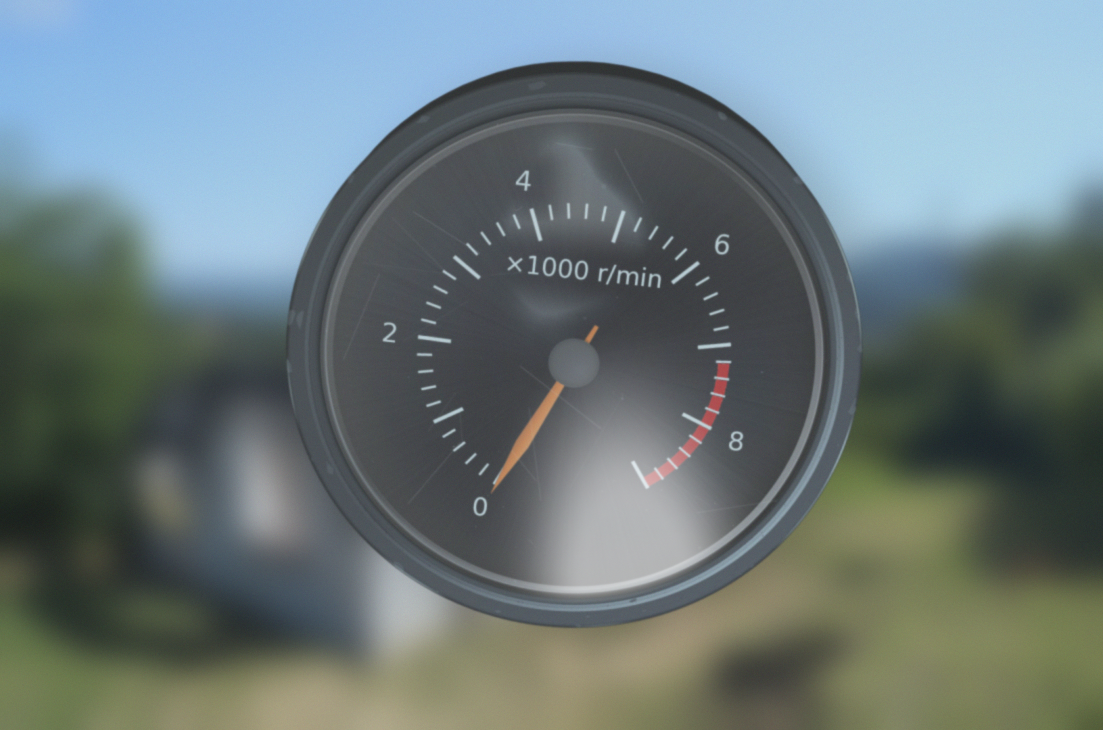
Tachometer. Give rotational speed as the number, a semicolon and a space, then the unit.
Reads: 0; rpm
